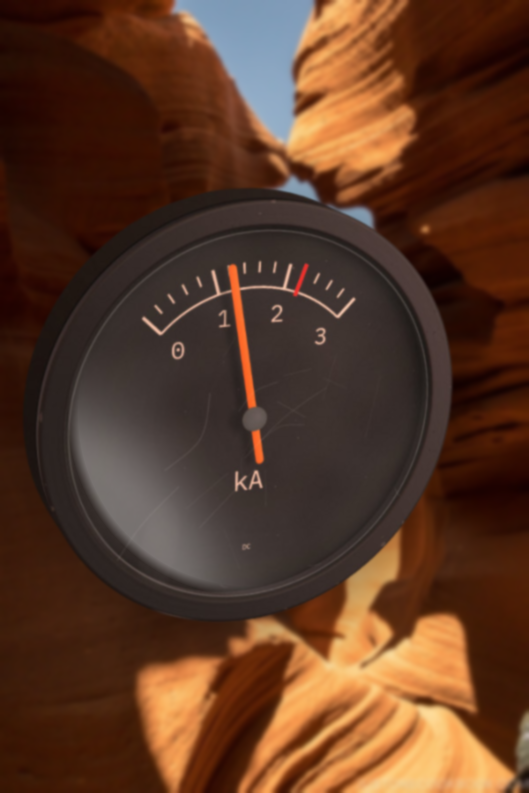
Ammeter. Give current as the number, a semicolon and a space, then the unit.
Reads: 1.2; kA
